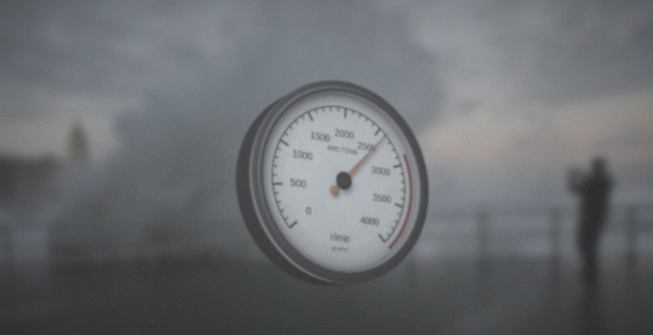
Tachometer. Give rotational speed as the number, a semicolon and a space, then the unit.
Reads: 2600; rpm
